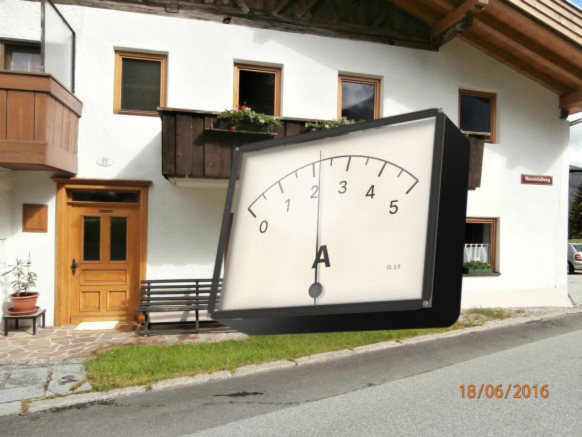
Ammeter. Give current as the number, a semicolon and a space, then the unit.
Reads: 2.25; A
